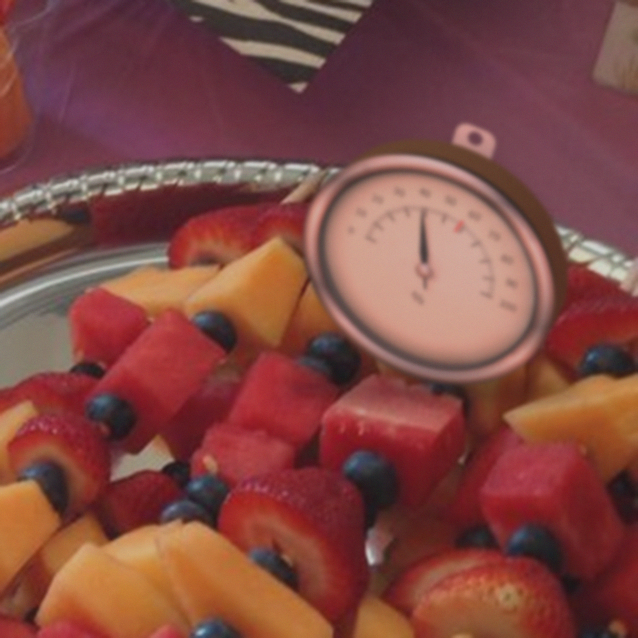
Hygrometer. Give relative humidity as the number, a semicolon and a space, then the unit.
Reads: 40; %
